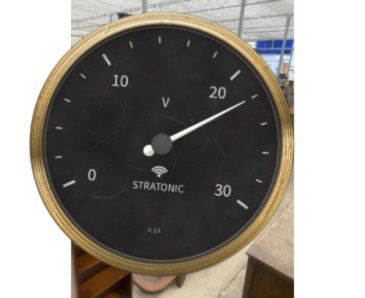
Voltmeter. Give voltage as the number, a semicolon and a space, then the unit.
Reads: 22; V
